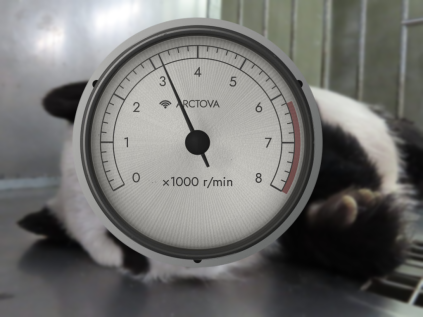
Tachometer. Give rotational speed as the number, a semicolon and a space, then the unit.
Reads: 3200; rpm
